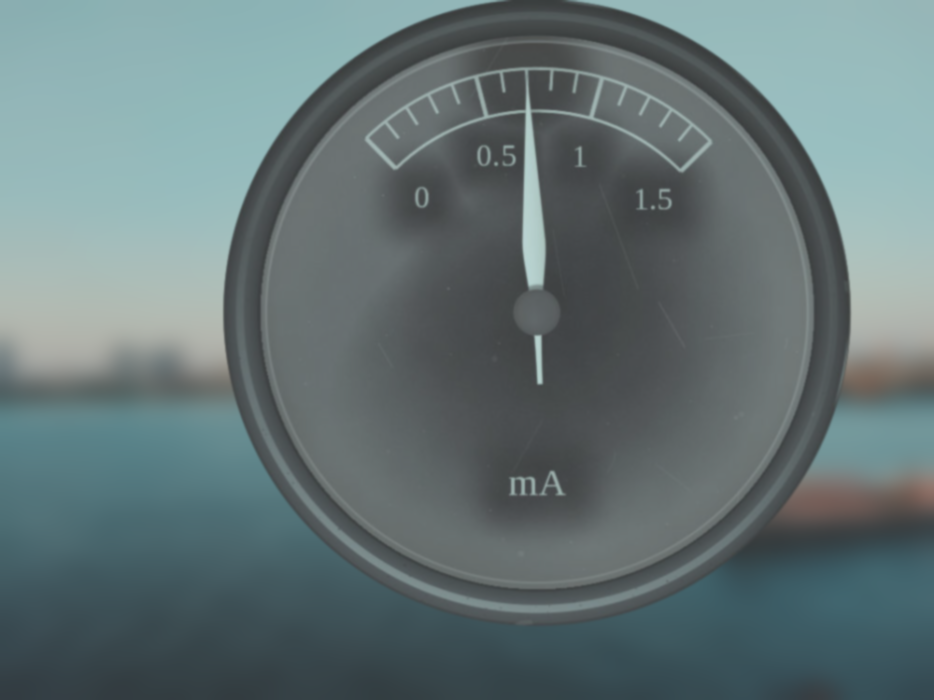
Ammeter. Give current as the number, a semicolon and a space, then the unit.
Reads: 0.7; mA
